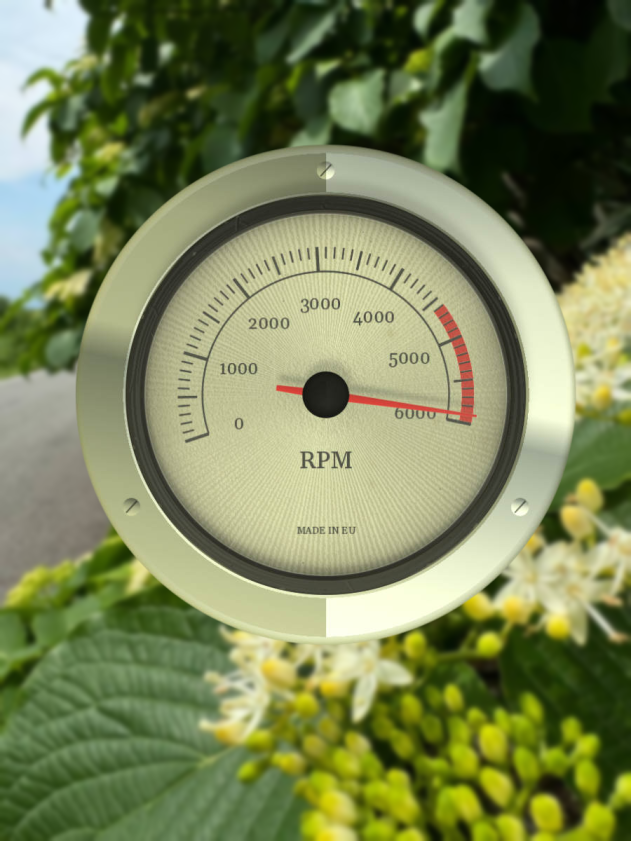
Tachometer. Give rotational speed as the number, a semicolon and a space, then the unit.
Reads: 5900; rpm
